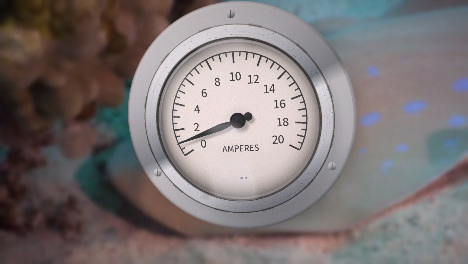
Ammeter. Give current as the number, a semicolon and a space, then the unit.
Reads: 1; A
